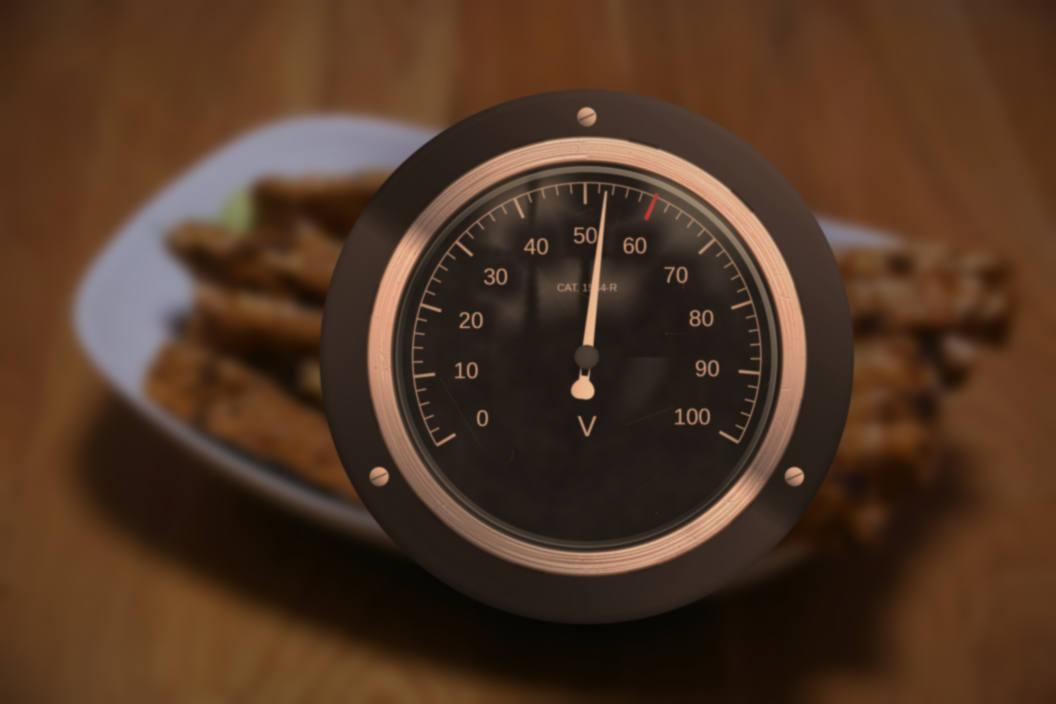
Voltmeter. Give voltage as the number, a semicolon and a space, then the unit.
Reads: 53; V
